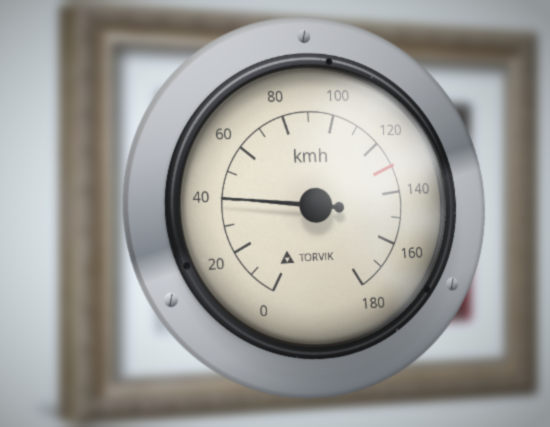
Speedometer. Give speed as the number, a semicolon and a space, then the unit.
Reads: 40; km/h
